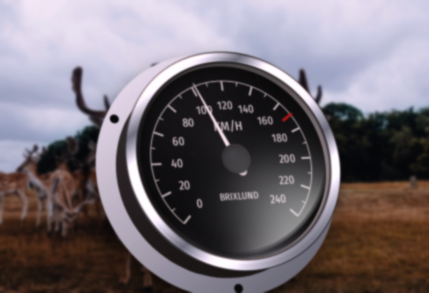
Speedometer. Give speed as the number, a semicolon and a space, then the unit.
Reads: 100; km/h
